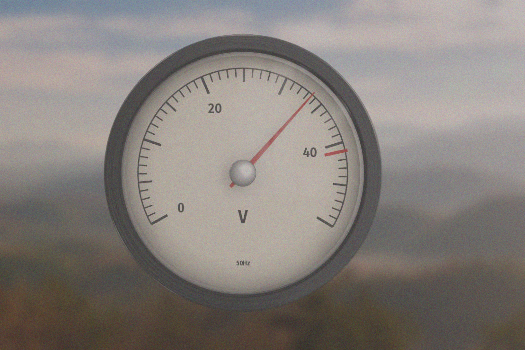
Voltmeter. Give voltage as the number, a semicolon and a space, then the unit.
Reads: 33.5; V
